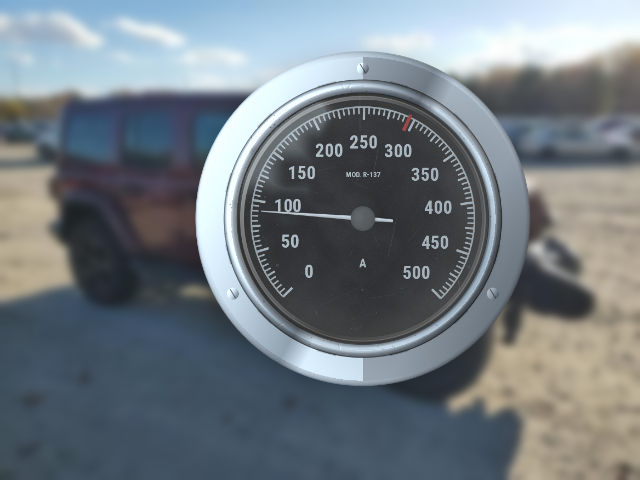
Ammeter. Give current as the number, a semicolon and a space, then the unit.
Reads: 90; A
